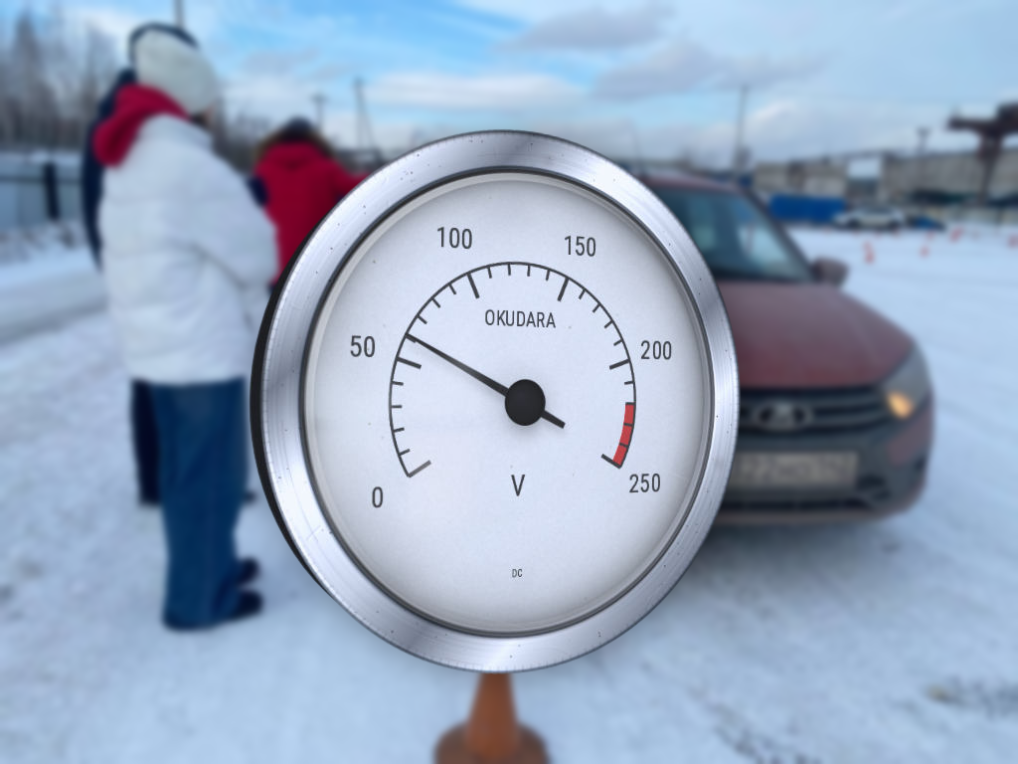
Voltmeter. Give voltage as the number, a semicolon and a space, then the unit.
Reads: 60; V
